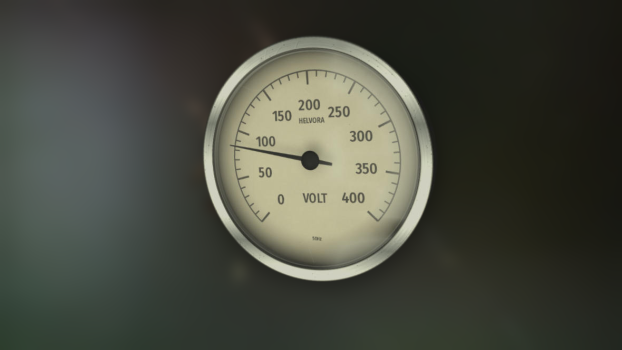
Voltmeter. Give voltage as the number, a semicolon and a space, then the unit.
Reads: 85; V
